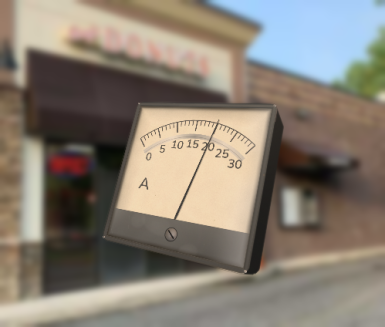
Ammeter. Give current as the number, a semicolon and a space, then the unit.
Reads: 20; A
